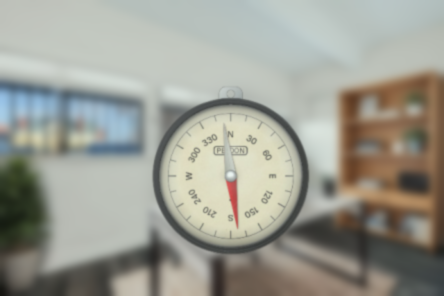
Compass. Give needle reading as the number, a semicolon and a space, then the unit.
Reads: 172.5; °
